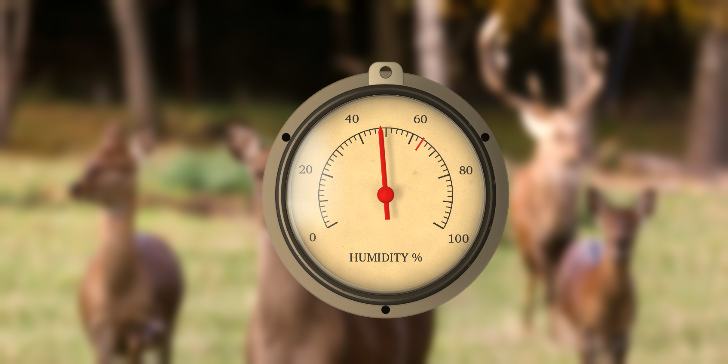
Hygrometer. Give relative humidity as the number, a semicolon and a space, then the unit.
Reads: 48; %
